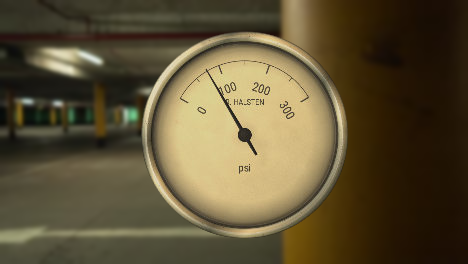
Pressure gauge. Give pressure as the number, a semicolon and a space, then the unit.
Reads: 75; psi
